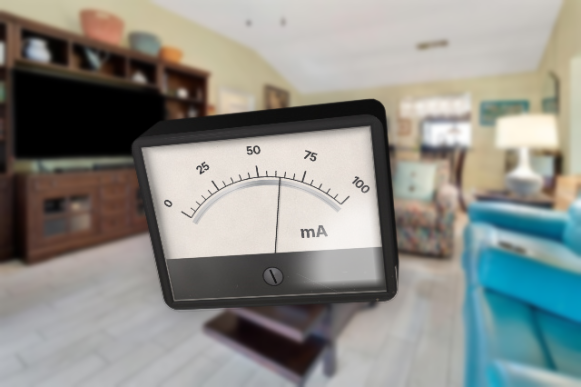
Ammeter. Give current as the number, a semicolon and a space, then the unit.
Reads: 62.5; mA
